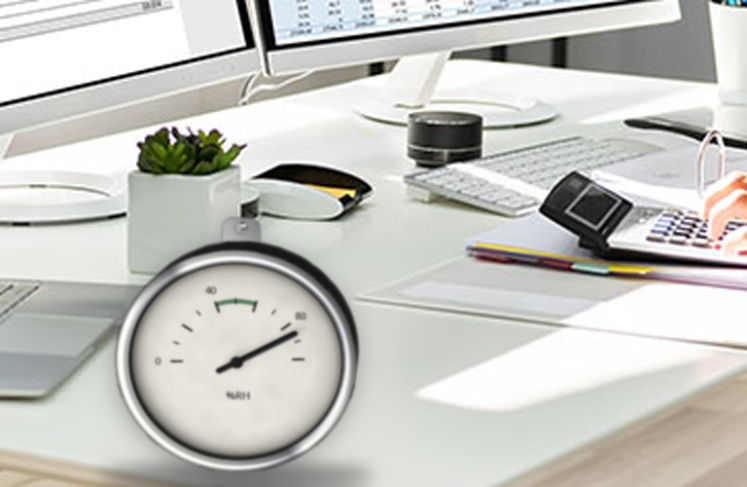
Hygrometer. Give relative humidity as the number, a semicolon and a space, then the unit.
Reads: 85; %
